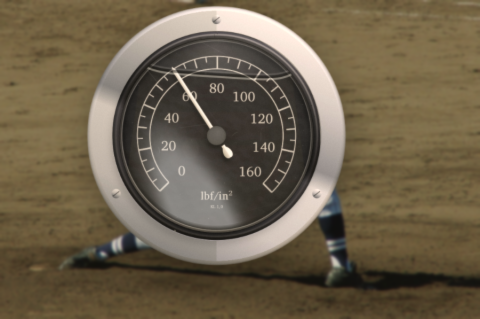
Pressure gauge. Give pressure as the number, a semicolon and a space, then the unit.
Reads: 60; psi
